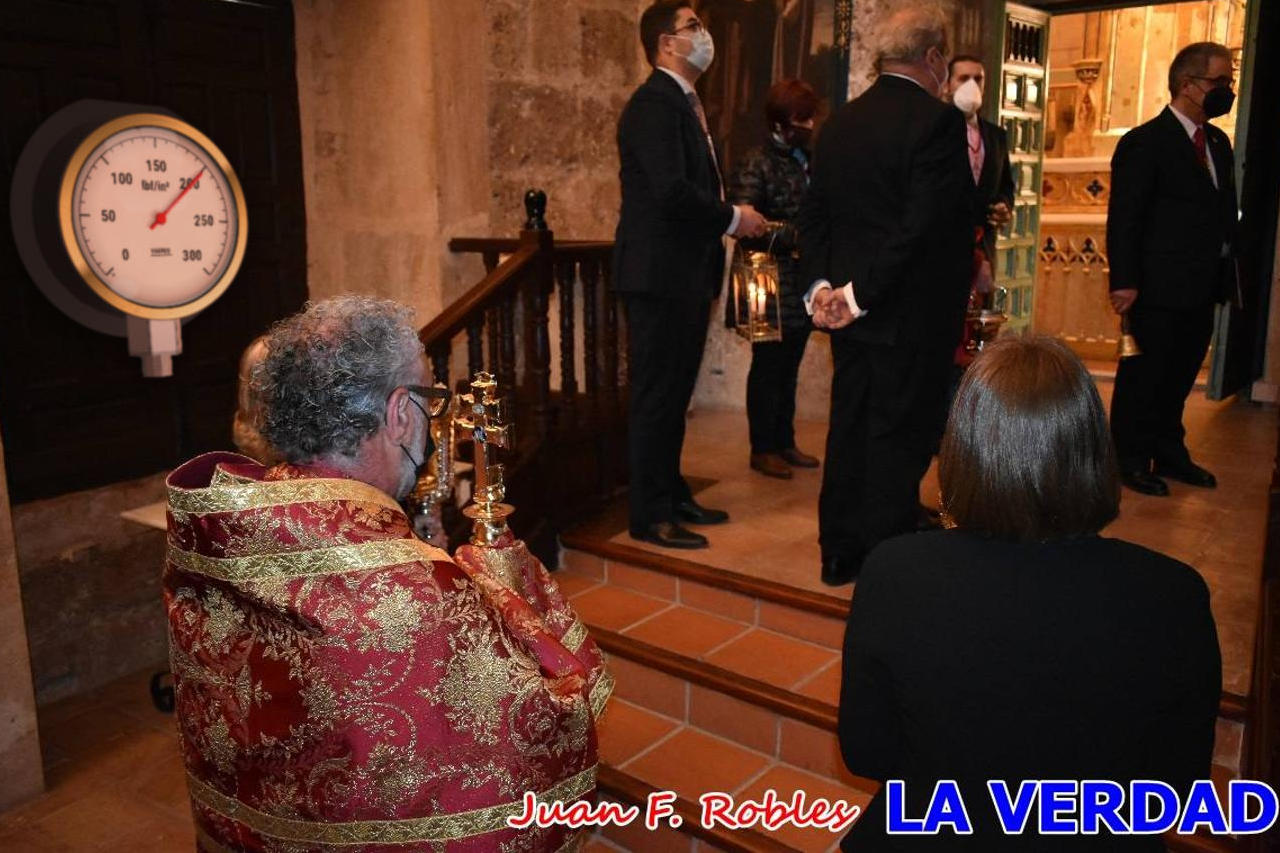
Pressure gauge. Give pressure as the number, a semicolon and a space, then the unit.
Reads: 200; psi
